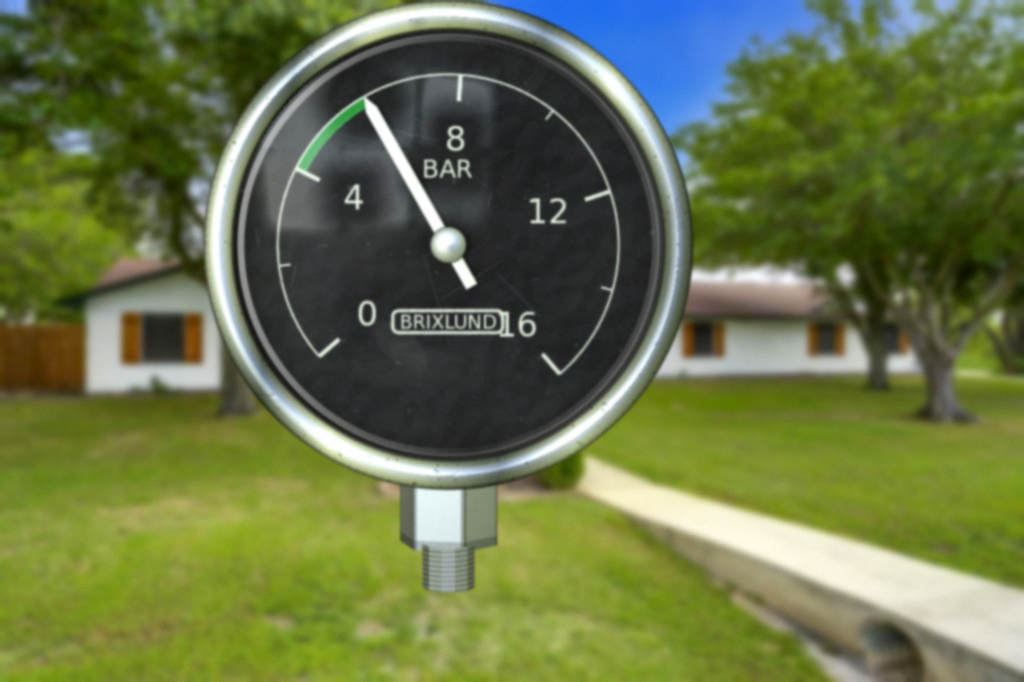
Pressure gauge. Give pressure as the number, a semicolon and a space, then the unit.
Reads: 6; bar
